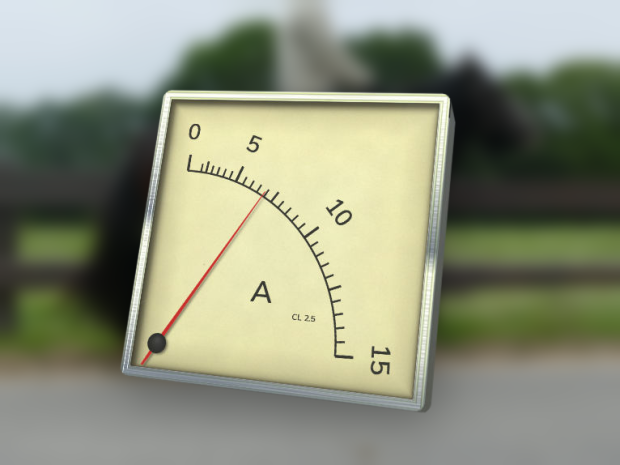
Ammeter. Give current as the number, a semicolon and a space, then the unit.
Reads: 7; A
